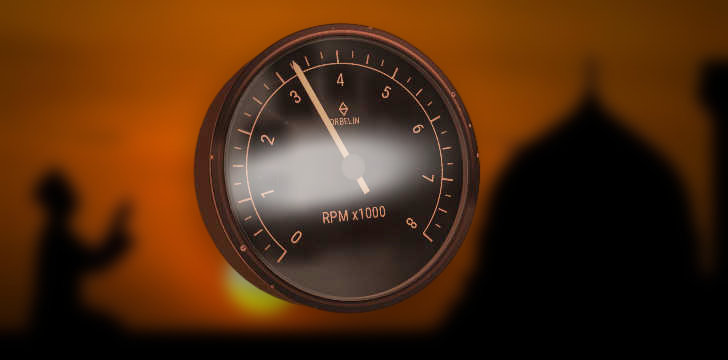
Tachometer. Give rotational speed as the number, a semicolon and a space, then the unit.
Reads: 3250; rpm
